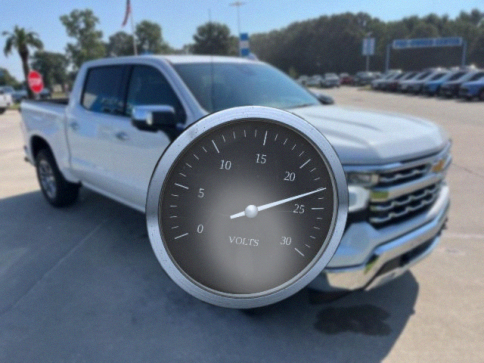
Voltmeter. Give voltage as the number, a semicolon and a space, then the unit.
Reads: 23; V
